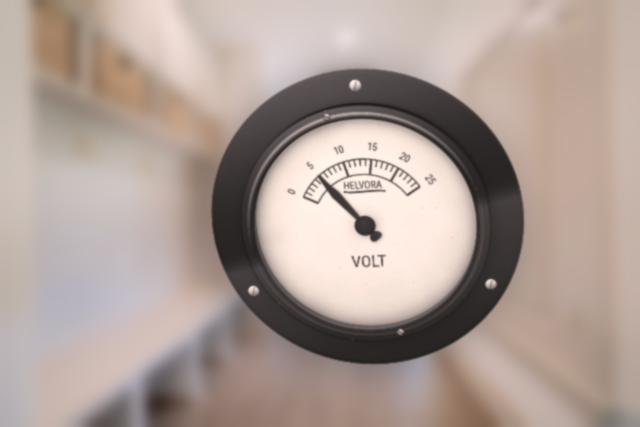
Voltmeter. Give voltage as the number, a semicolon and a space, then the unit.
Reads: 5; V
